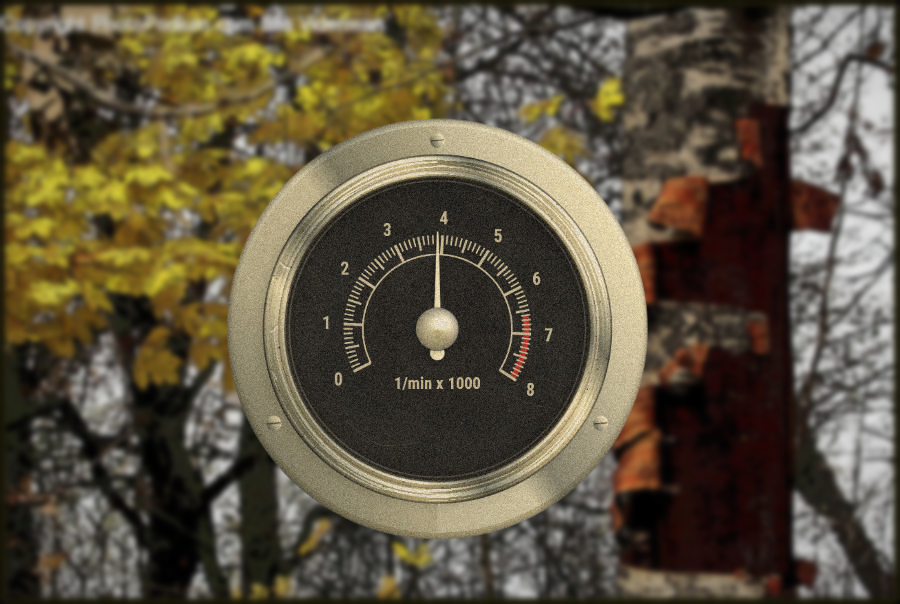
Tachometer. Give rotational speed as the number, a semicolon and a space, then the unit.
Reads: 3900; rpm
